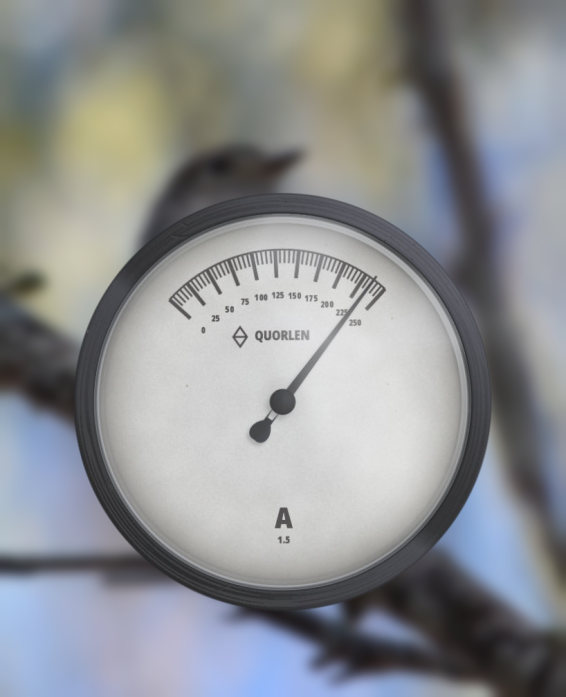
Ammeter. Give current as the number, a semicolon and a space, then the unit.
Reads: 235; A
